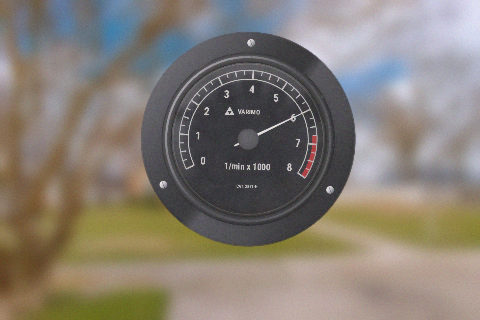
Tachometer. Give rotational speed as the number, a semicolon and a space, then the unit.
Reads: 6000; rpm
